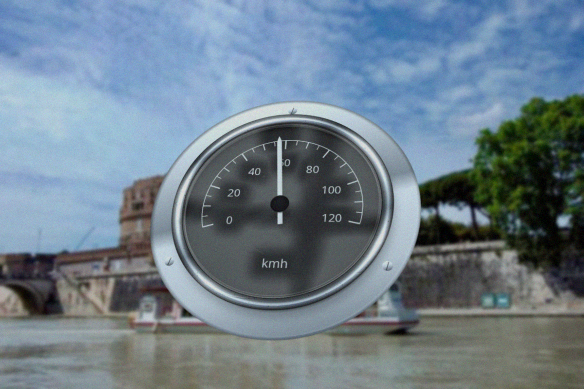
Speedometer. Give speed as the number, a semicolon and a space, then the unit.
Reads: 57.5; km/h
